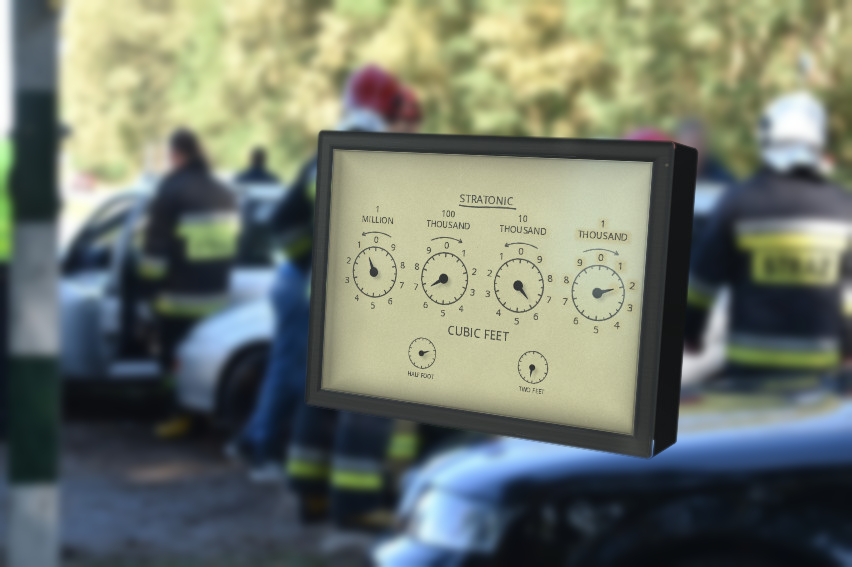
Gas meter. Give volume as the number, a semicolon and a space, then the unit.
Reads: 66200; ft³
